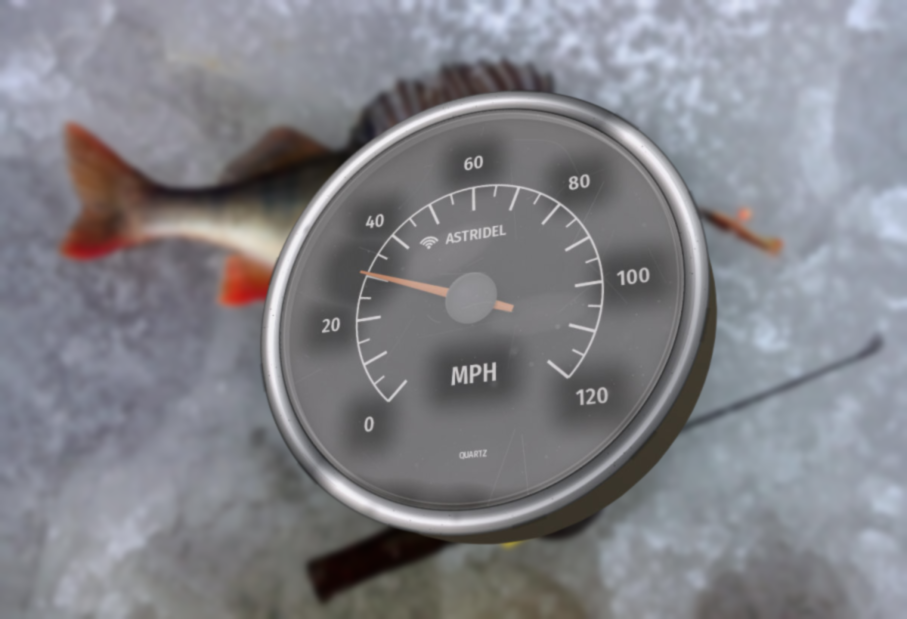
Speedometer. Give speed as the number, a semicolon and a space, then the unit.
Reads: 30; mph
